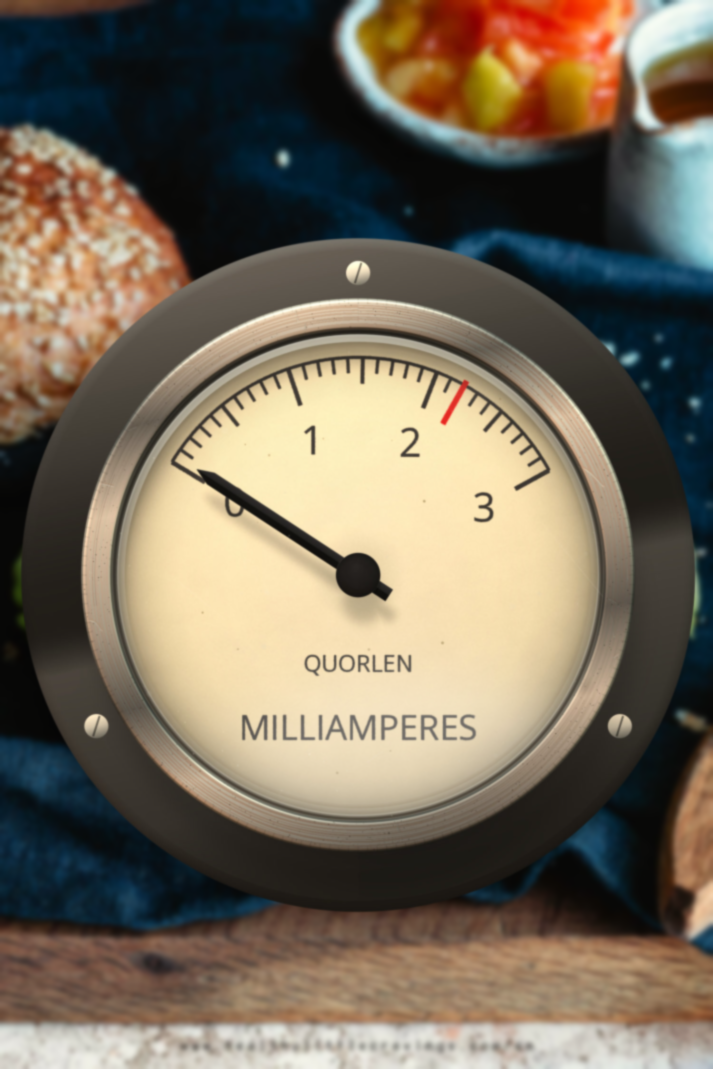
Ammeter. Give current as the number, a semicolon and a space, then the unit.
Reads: 0.05; mA
